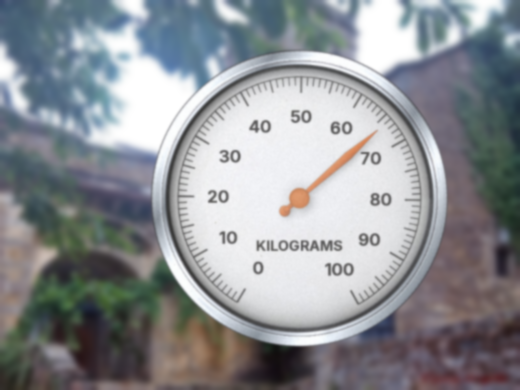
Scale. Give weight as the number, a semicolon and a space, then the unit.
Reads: 66; kg
